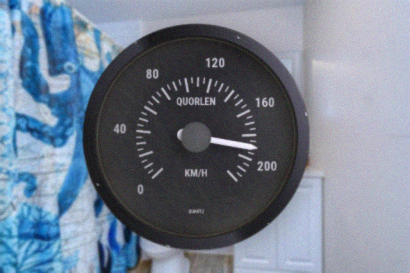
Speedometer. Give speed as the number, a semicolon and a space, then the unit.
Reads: 190; km/h
